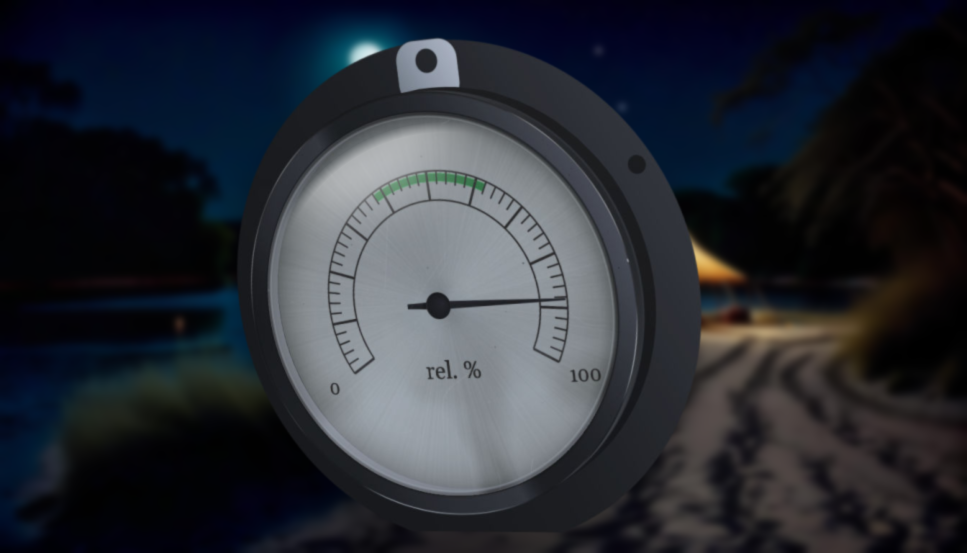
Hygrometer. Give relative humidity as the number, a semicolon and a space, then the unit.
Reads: 88; %
